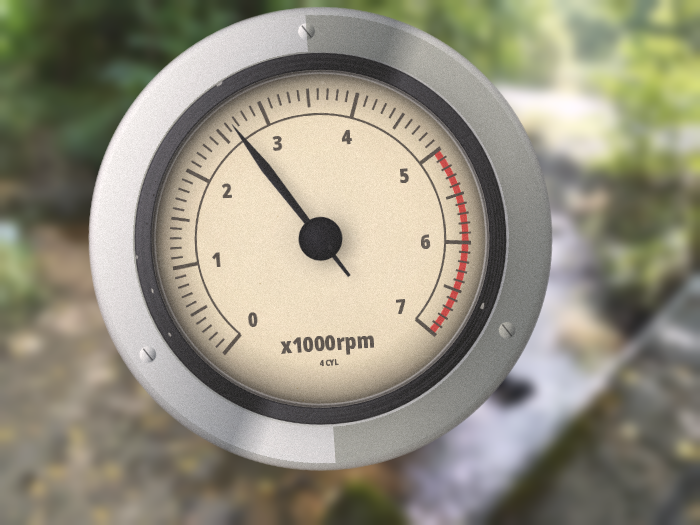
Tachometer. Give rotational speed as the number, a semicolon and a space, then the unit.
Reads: 2650; rpm
